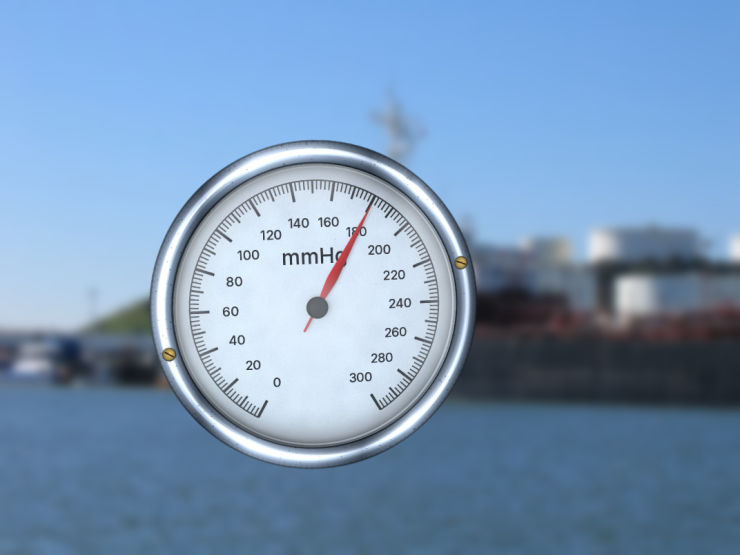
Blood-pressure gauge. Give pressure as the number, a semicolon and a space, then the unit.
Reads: 180; mmHg
